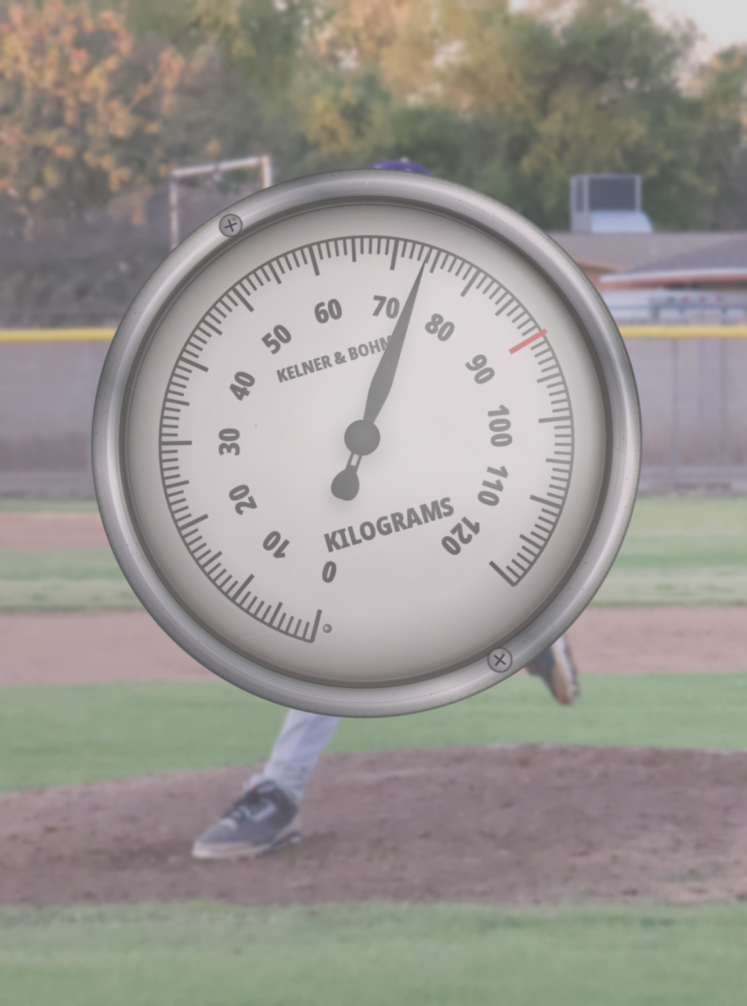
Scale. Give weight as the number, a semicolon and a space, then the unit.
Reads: 74; kg
